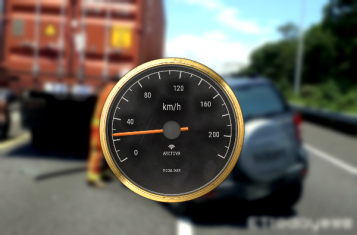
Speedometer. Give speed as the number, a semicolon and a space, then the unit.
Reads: 25; km/h
